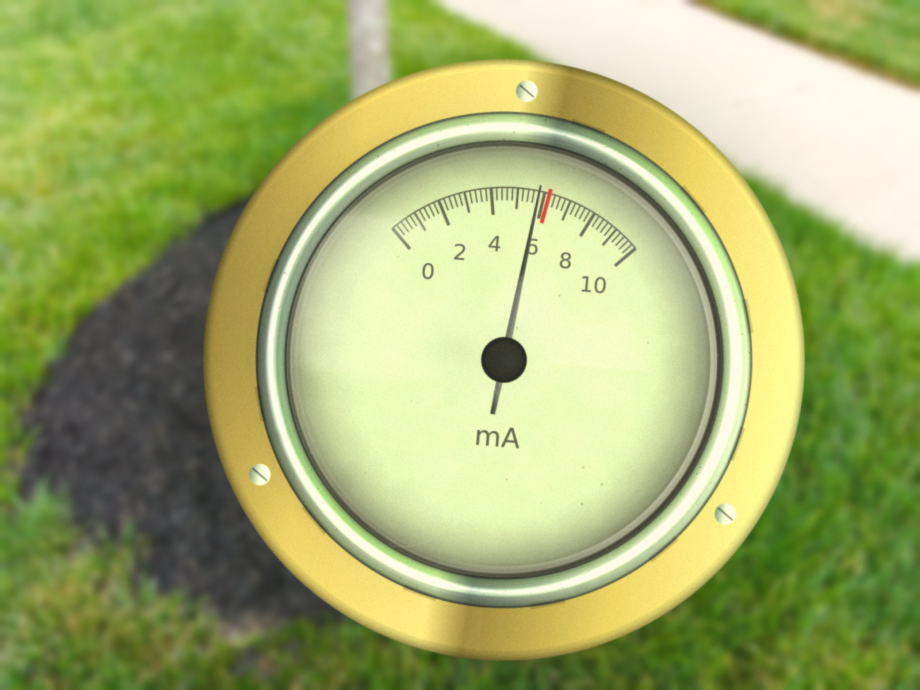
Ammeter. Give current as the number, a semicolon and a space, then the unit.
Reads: 5.8; mA
